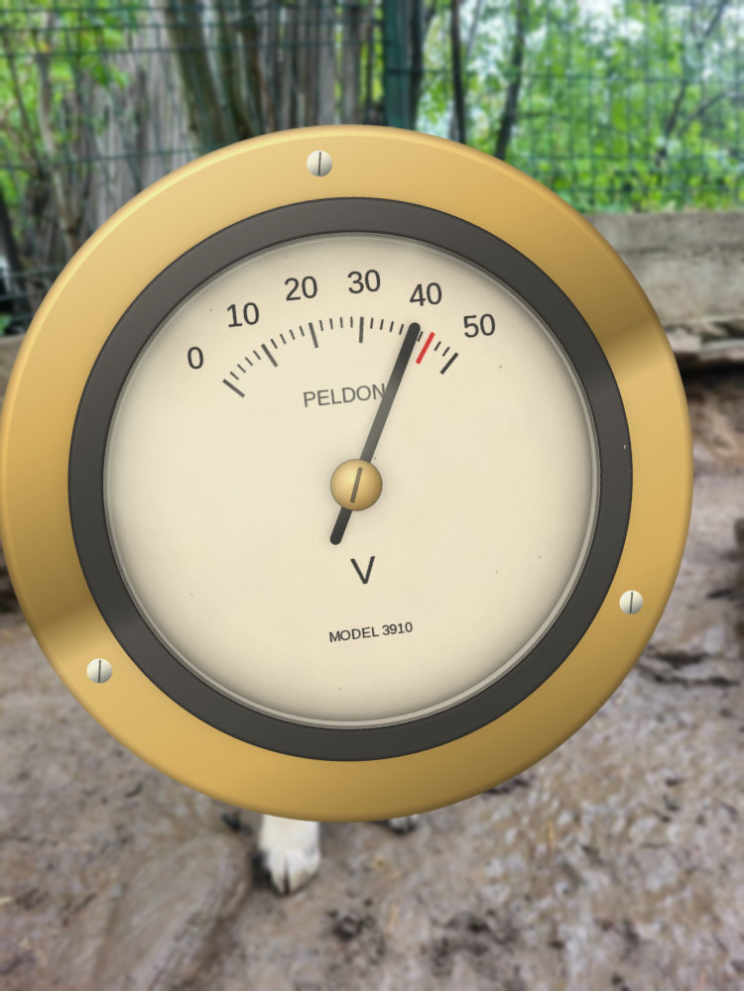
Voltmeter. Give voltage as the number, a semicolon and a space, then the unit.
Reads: 40; V
